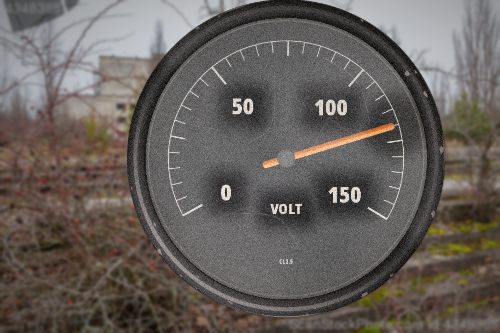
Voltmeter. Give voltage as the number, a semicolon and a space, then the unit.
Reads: 120; V
